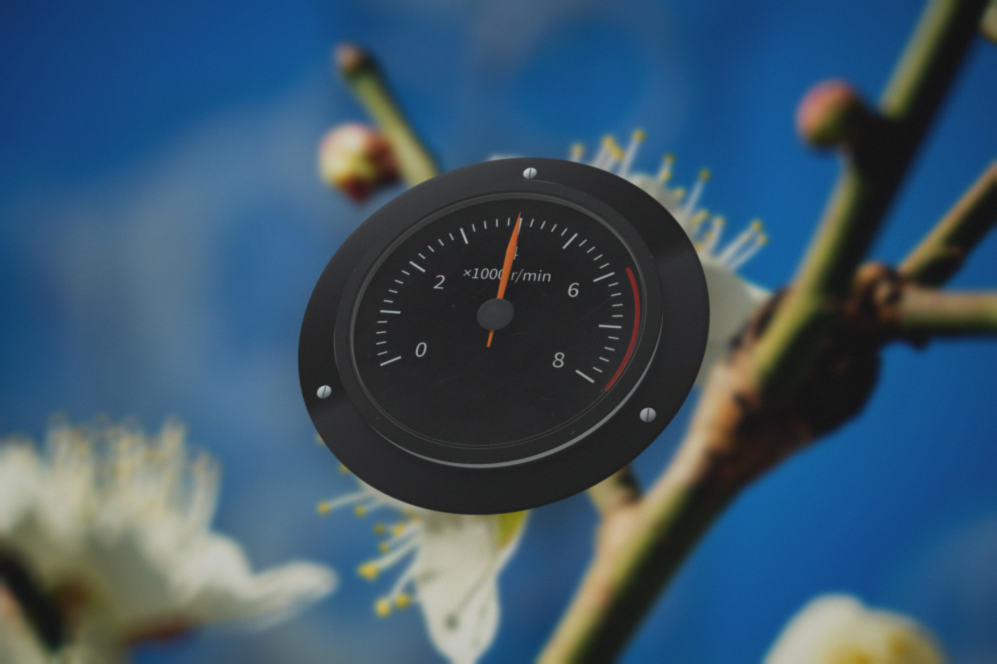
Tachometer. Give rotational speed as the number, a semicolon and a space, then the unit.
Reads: 4000; rpm
